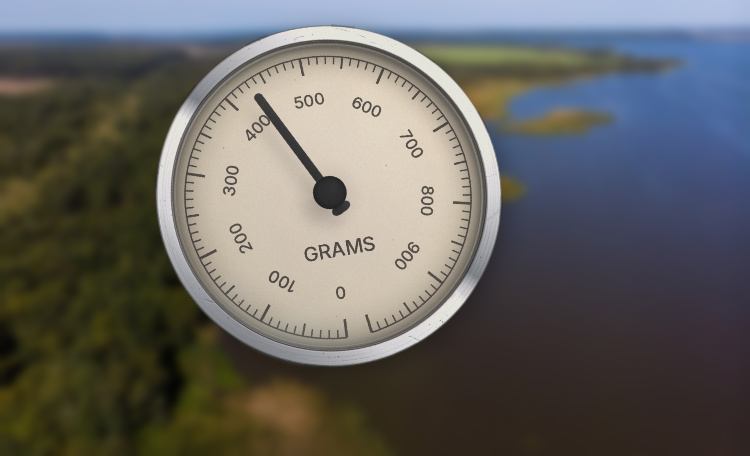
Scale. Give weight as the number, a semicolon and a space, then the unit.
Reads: 430; g
